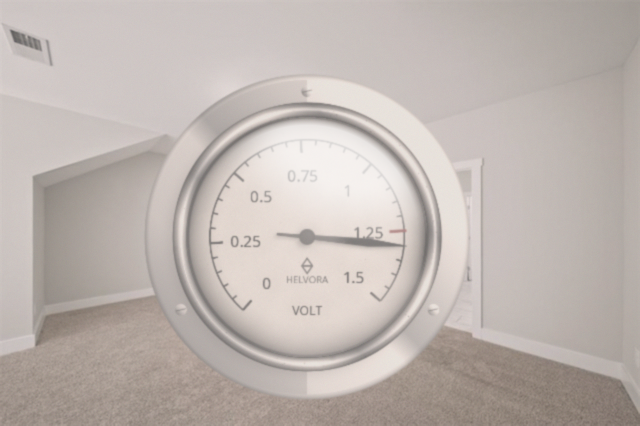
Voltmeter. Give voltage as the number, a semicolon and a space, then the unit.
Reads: 1.3; V
